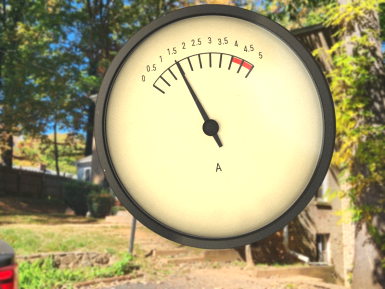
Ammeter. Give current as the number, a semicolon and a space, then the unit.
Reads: 1.5; A
